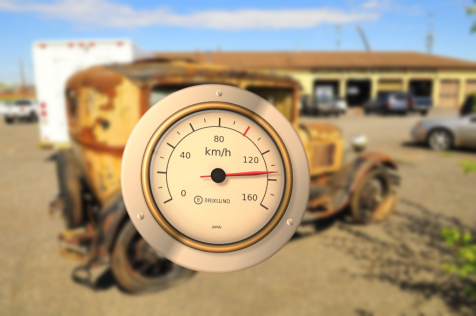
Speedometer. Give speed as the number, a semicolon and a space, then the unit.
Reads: 135; km/h
